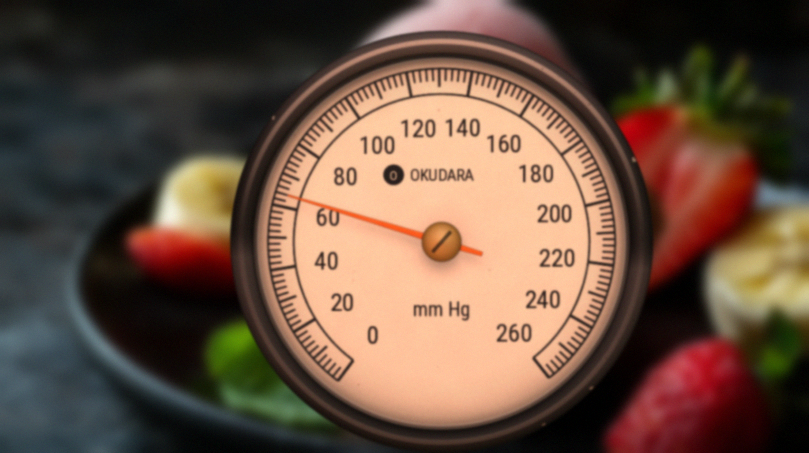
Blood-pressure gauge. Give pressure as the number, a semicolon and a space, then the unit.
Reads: 64; mmHg
